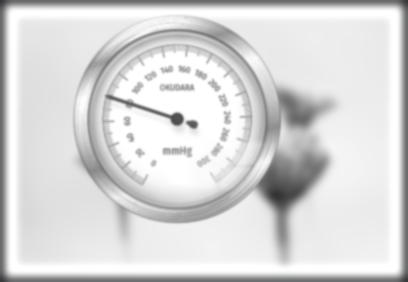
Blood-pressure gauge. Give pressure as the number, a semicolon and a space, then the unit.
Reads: 80; mmHg
